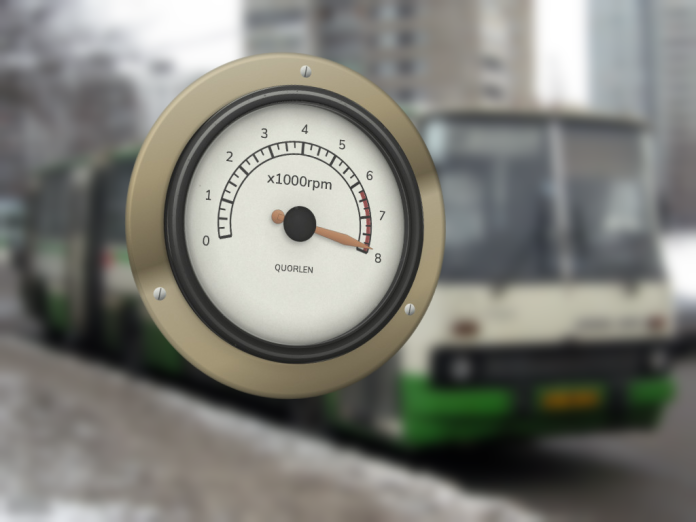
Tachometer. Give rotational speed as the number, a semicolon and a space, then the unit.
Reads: 7875; rpm
